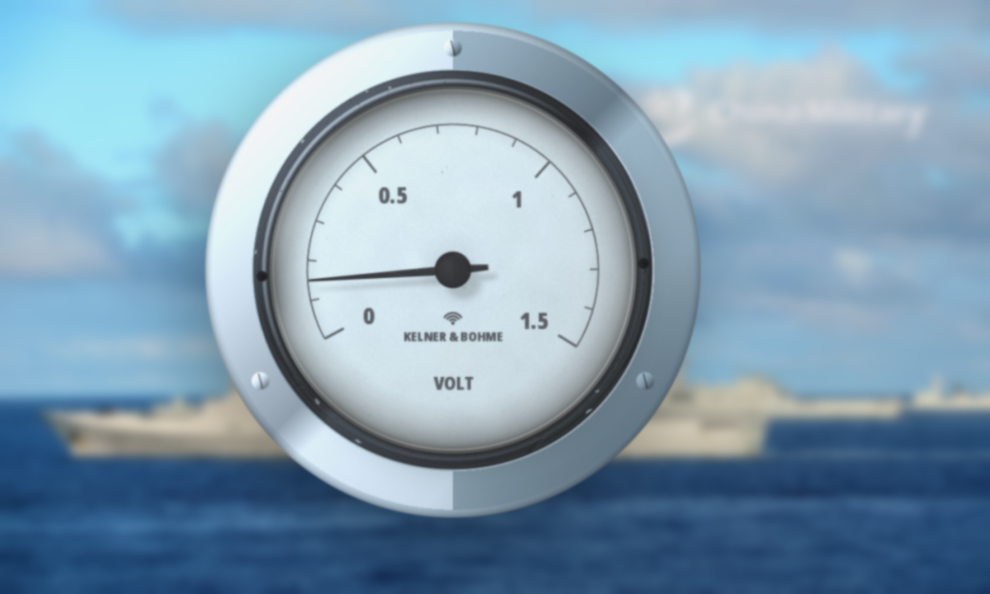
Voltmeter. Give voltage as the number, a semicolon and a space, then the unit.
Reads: 0.15; V
